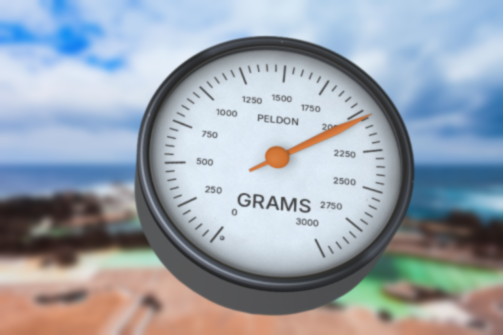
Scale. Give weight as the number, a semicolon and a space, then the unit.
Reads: 2050; g
